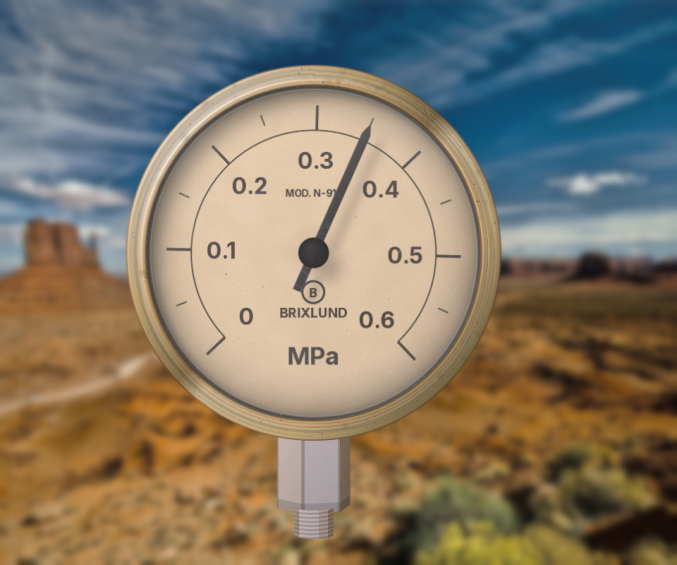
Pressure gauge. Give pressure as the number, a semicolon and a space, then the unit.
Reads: 0.35; MPa
